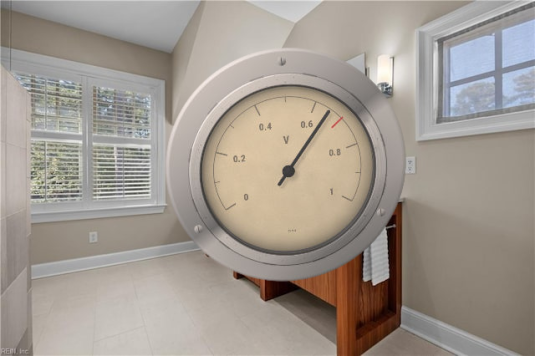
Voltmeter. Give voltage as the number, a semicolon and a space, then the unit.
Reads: 0.65; V
